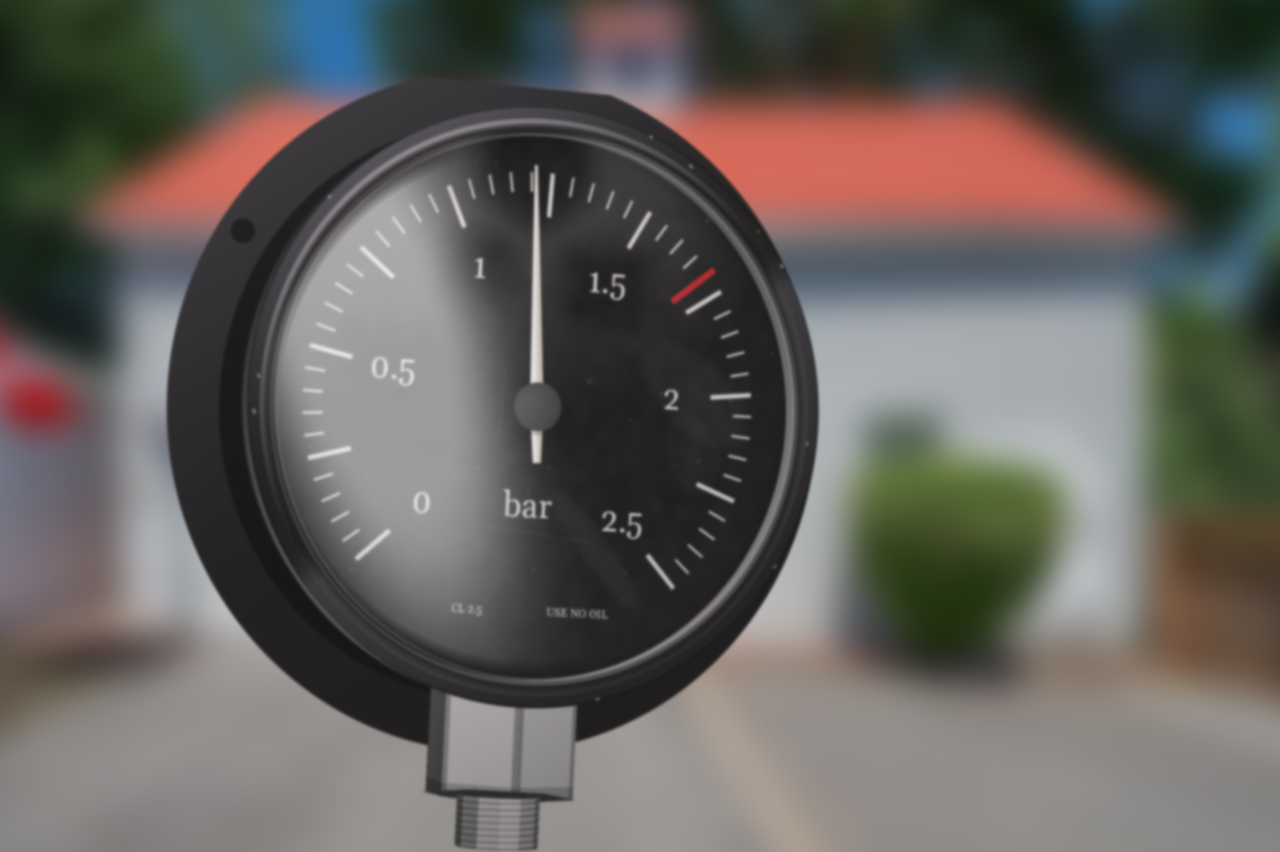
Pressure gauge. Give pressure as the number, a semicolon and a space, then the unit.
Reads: 1.2; bar
